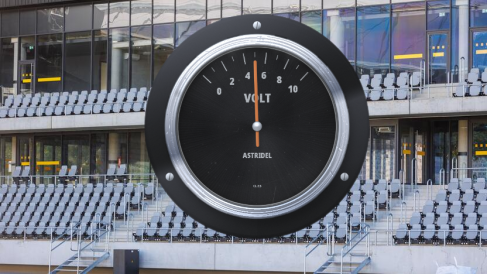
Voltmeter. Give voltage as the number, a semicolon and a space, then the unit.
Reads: 5; V
